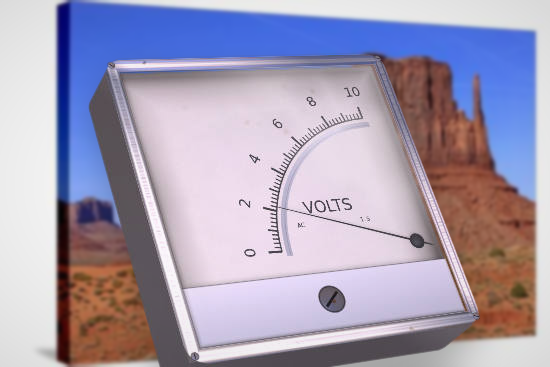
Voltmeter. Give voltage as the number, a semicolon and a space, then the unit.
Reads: 2; V
